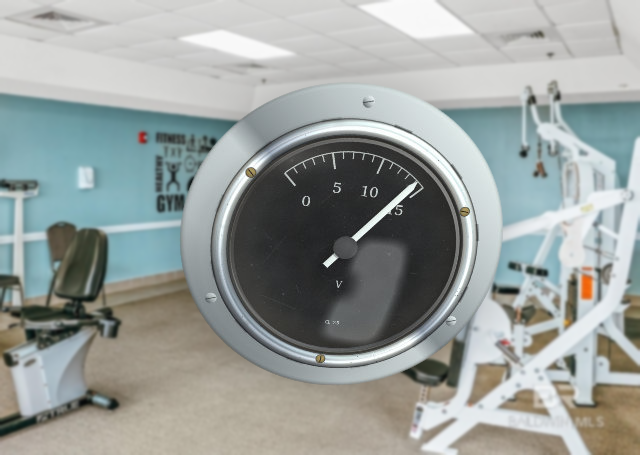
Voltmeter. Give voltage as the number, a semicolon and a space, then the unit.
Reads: 14; V
